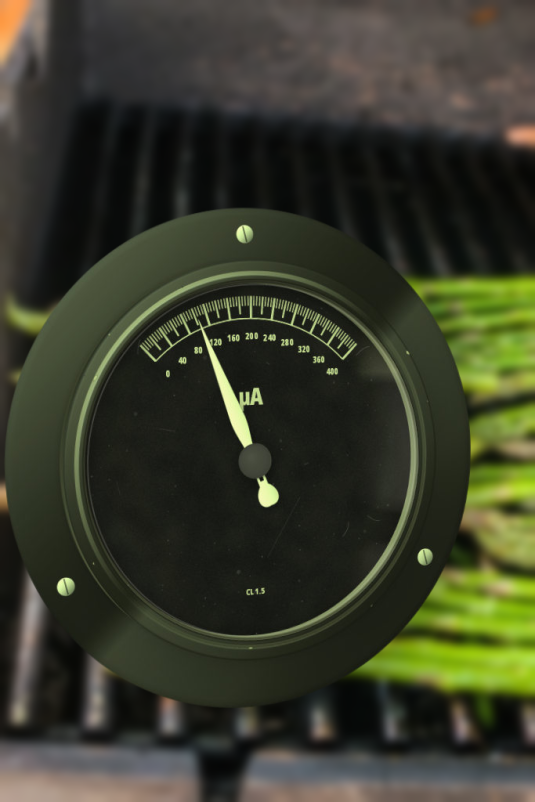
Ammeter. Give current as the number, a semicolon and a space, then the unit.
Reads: 100; µA
